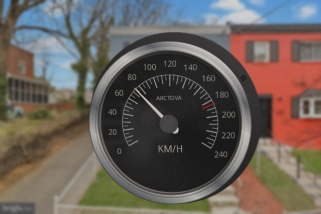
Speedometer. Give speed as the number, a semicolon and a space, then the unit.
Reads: 75; km/h
